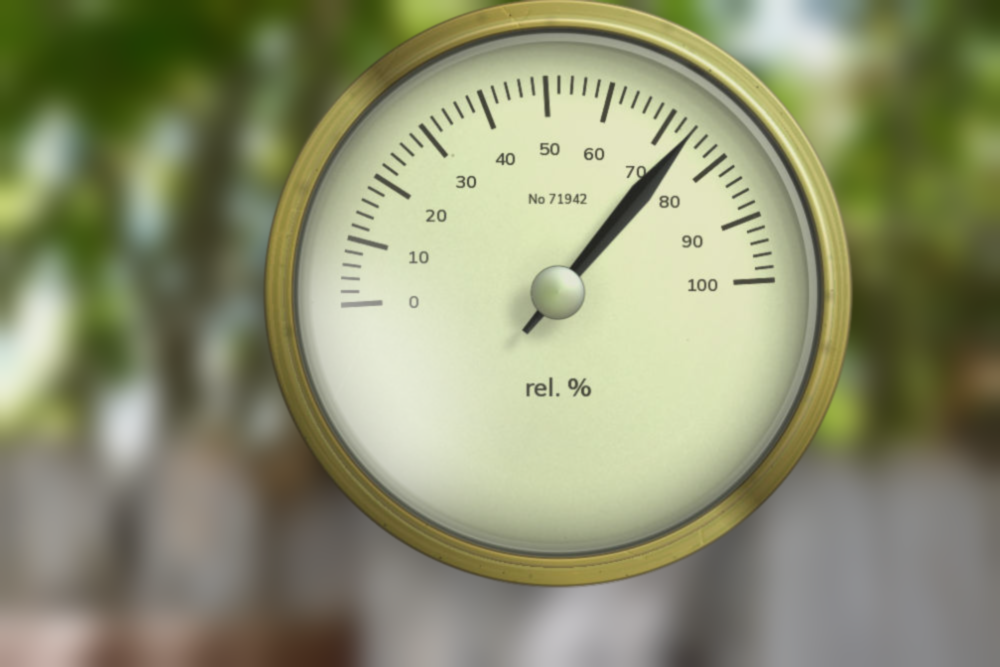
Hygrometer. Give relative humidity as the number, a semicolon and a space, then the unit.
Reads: 74; %
